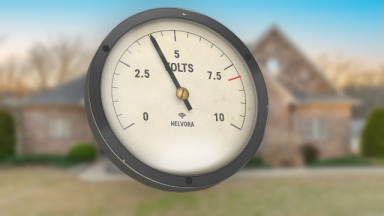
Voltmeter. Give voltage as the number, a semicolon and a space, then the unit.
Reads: 4; V
